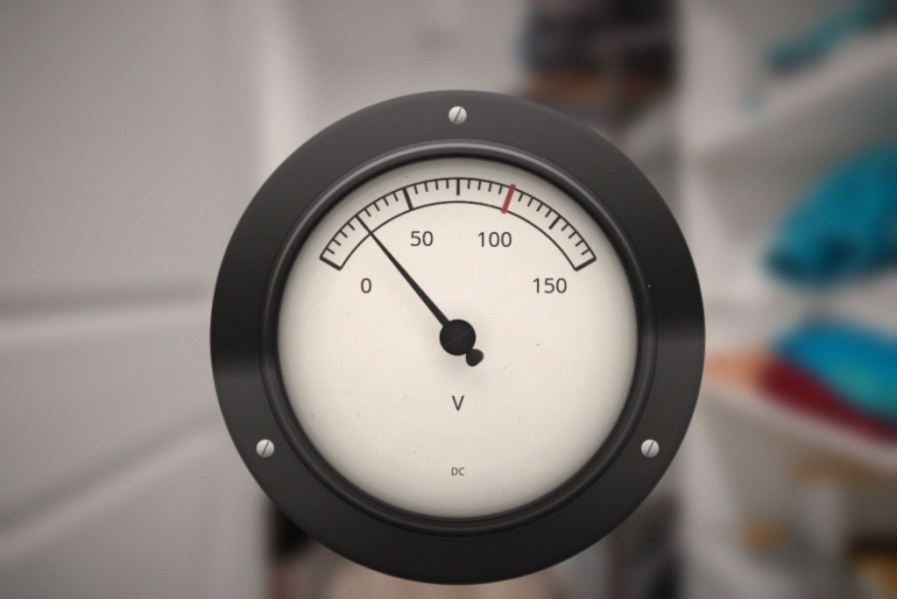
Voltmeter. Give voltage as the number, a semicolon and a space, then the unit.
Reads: 25; V
